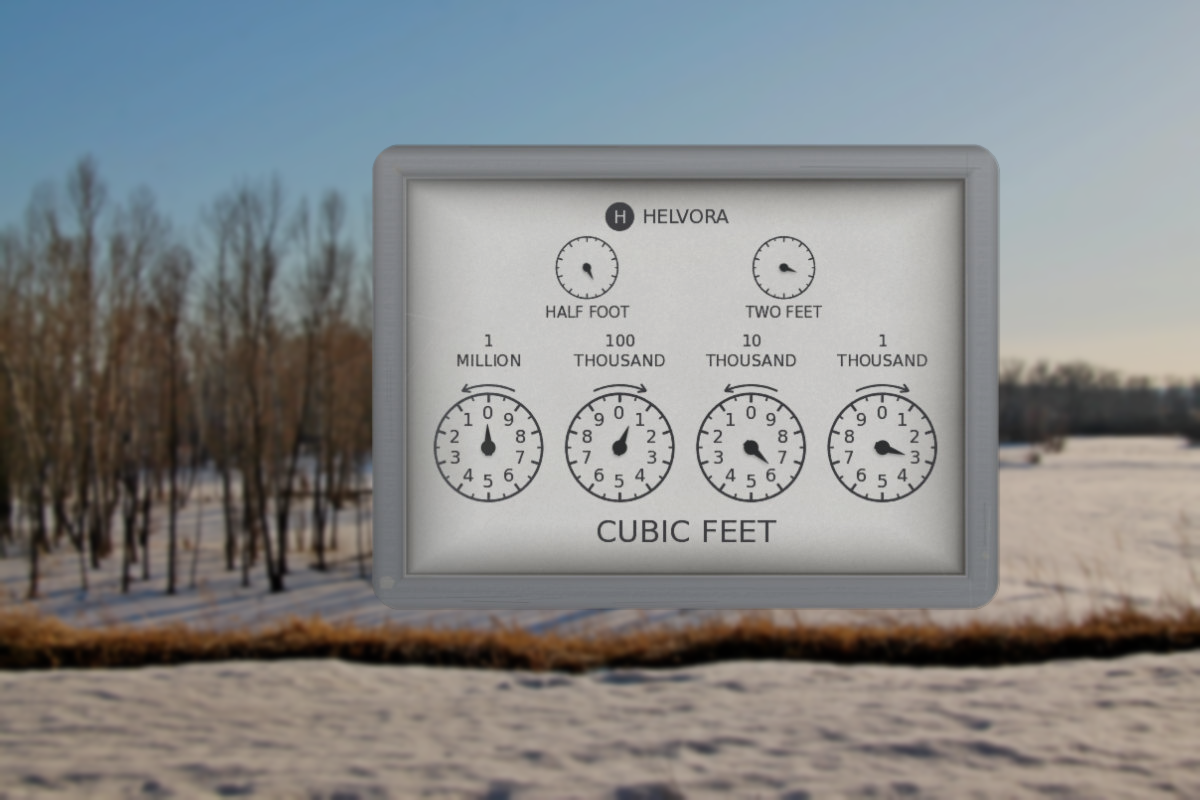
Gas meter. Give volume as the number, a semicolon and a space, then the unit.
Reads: 6300; ft³
